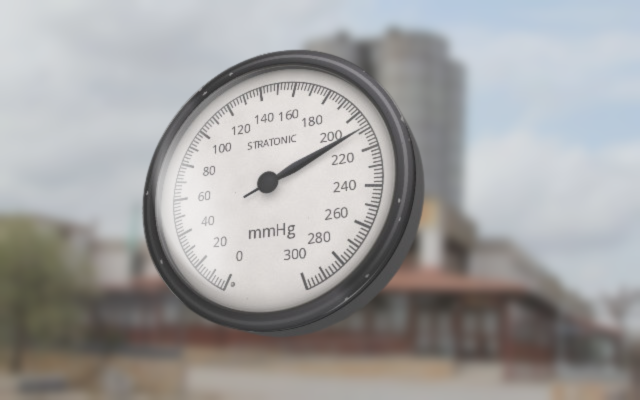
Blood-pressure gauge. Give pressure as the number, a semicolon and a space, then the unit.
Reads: 210; mmHg
